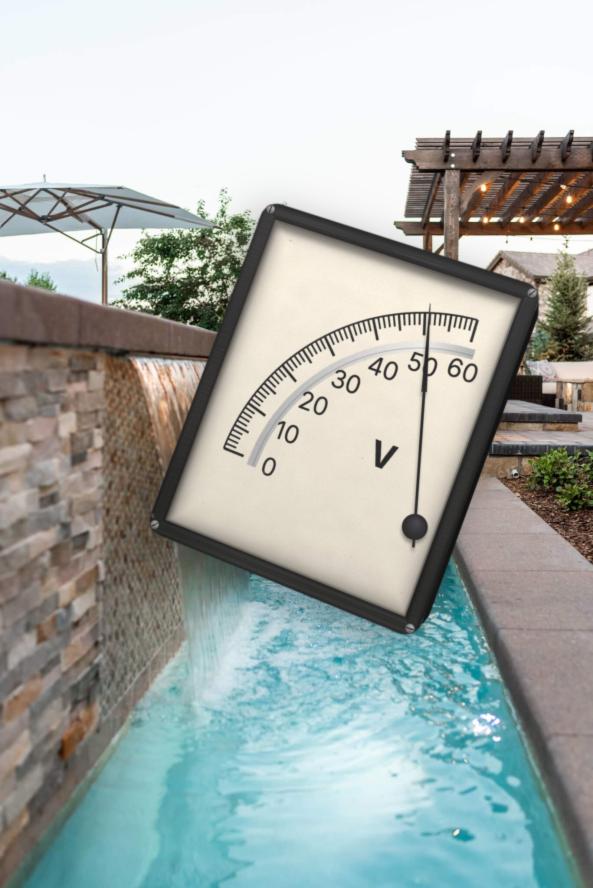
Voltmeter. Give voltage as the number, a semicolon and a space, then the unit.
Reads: 51; V
